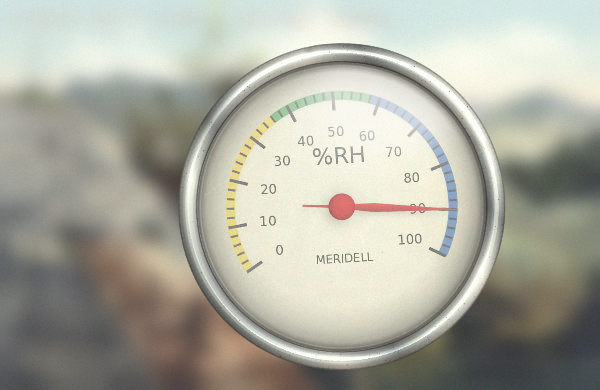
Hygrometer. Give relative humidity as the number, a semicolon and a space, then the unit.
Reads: 90; %
